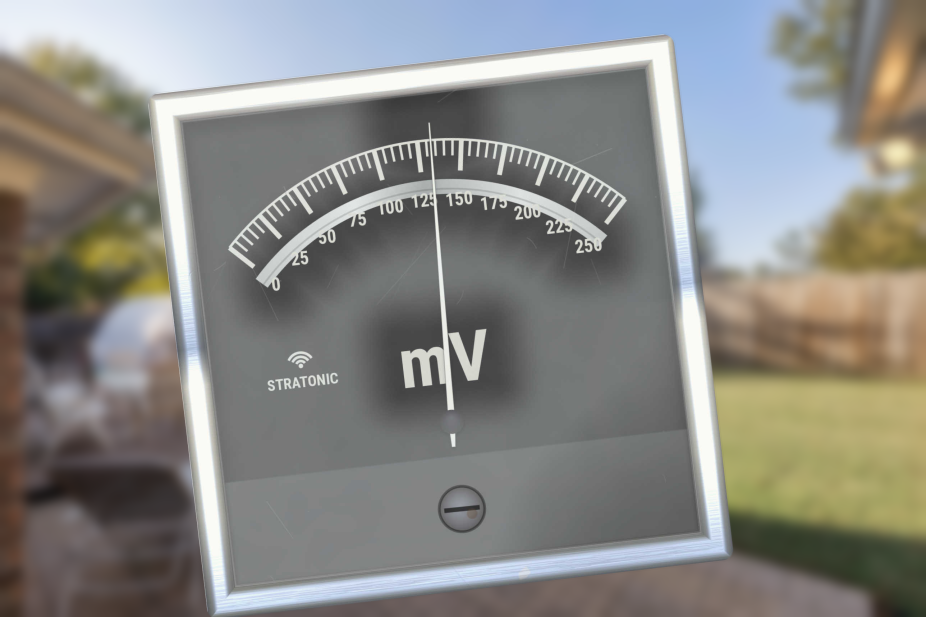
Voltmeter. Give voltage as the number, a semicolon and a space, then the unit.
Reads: 132.5; mV
